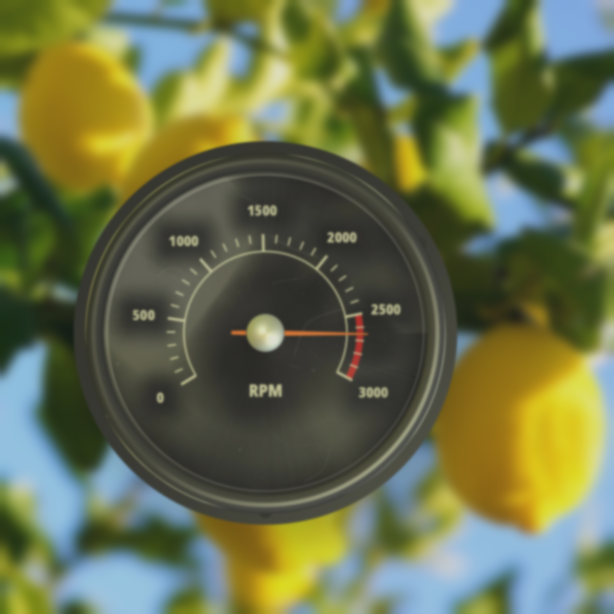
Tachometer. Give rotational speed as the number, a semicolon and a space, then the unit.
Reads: 2650; rpm
